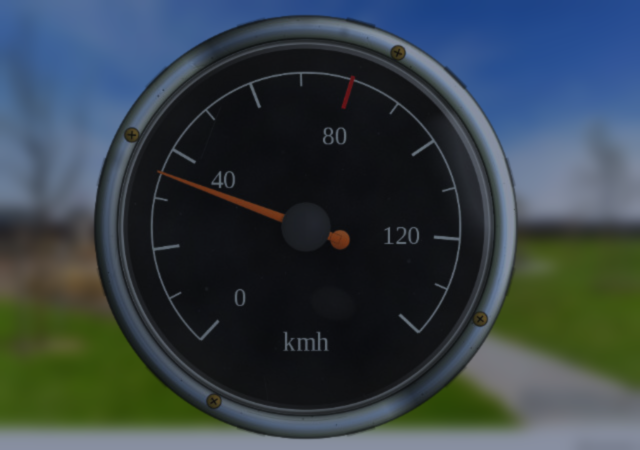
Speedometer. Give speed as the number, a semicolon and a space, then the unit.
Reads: 35; km/h
